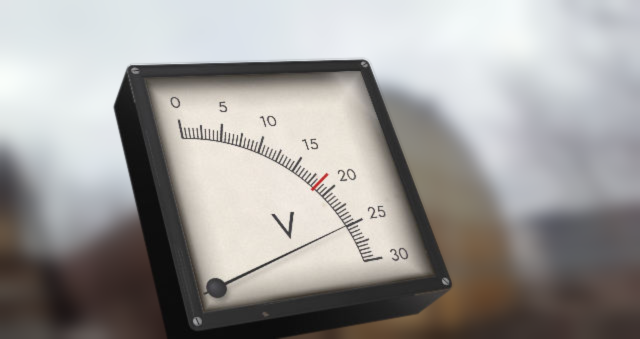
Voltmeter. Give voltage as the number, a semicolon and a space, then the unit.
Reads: 25; V
